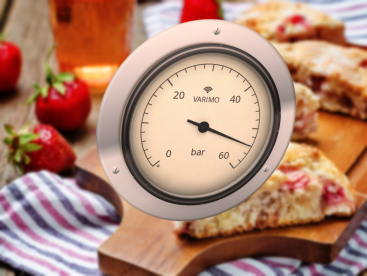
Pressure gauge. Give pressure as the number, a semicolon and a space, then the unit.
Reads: 54; bar
